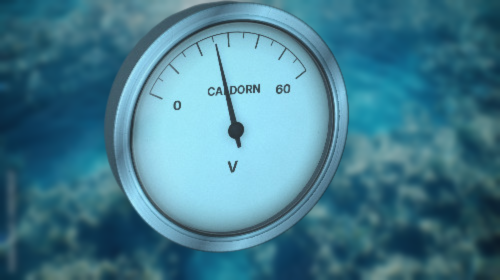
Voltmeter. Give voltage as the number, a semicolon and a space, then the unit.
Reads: 25; V
